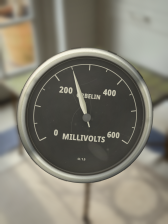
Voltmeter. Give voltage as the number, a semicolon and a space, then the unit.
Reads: 250; mV
